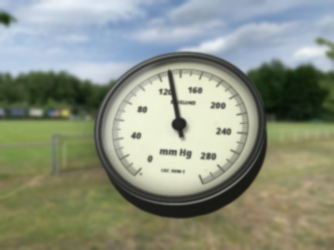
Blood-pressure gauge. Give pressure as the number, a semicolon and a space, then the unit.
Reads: 130; mmHg
